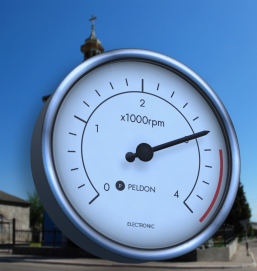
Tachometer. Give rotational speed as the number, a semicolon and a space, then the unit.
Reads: 3000; rpm
